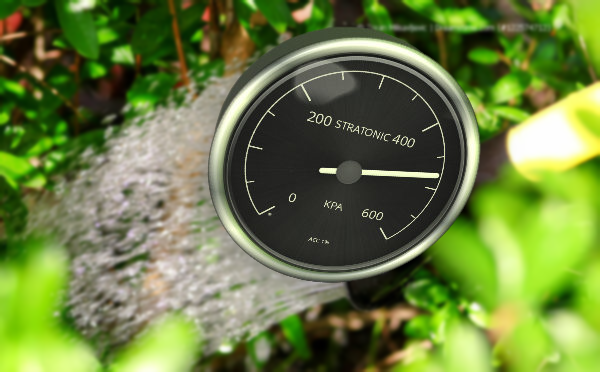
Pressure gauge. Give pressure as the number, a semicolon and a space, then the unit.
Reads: 475; kPa
